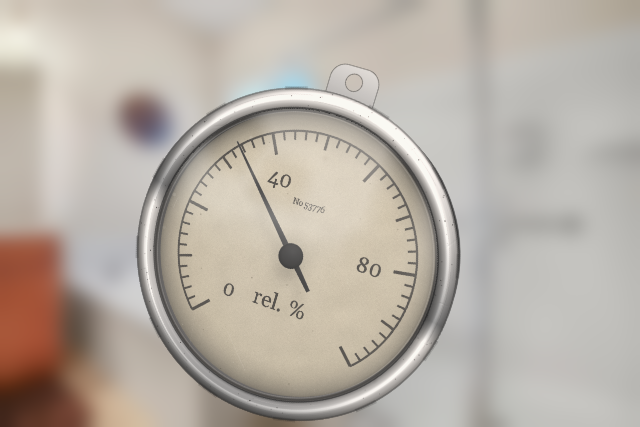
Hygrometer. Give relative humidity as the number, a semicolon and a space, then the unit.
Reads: 34; %
